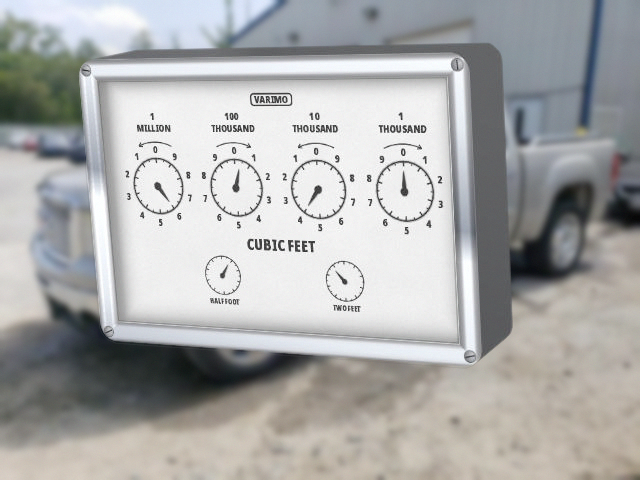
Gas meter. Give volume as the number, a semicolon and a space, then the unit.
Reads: 604000; ft³
